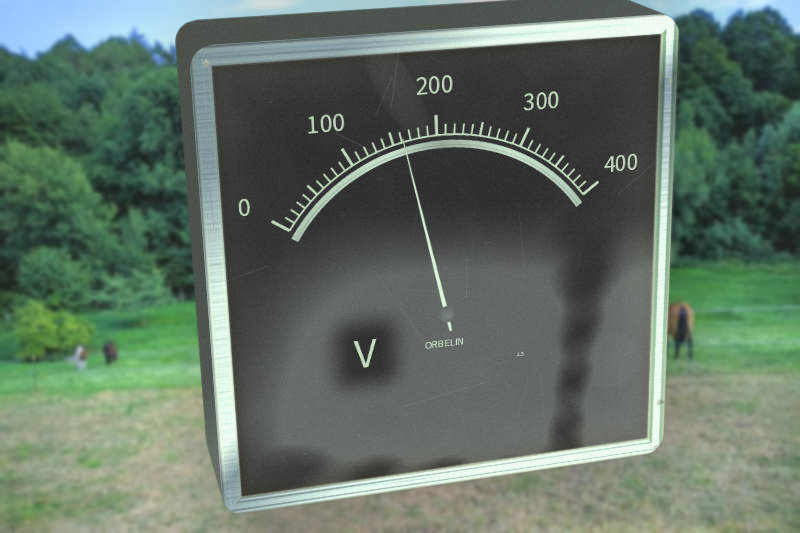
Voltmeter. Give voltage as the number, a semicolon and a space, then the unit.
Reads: 160; V
